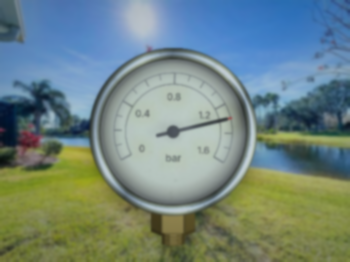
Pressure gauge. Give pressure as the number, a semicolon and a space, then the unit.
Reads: 1.3; bar
